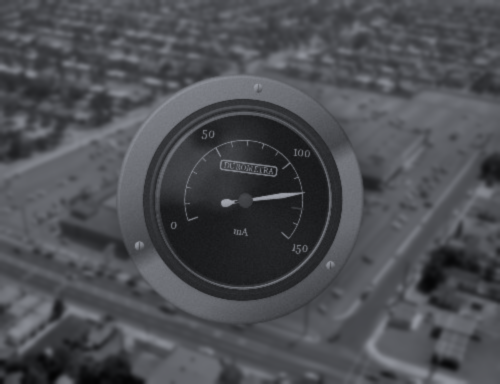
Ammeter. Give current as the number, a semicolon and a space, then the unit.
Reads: 120; mA
